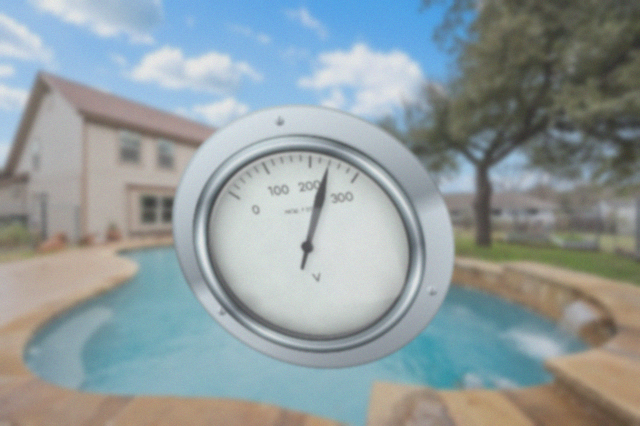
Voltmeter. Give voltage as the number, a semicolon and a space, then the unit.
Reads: 240; V
